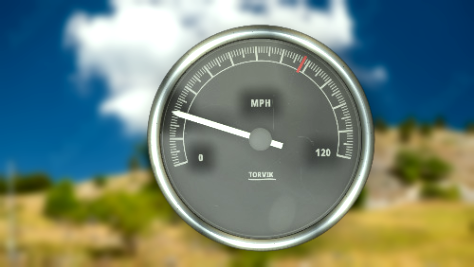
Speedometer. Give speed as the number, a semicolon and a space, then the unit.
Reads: 20; mph
